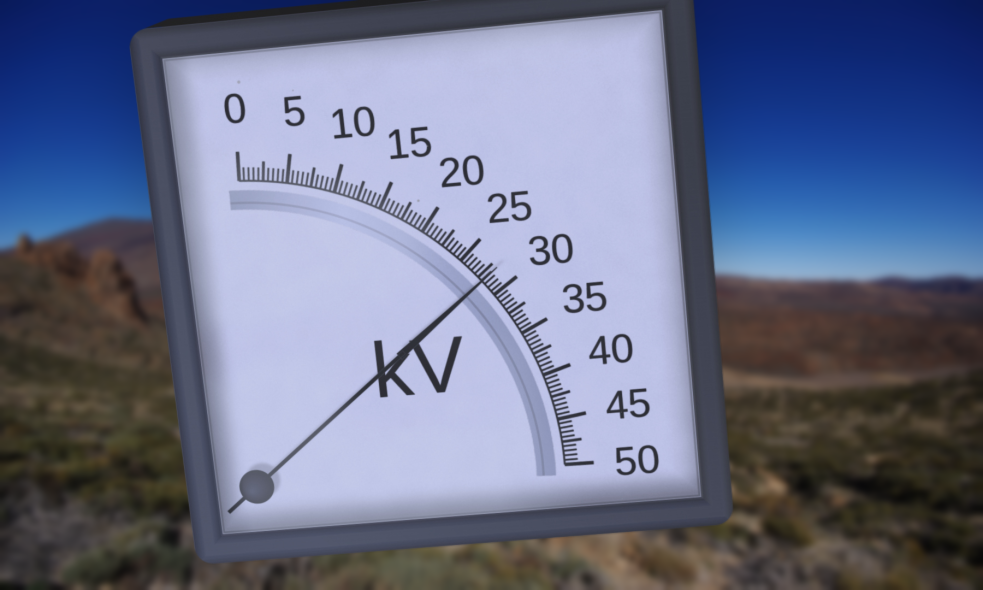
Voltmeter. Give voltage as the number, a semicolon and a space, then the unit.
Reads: 28; kV
